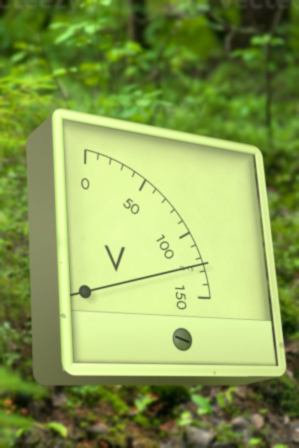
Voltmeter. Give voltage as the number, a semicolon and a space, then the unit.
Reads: 125; V
